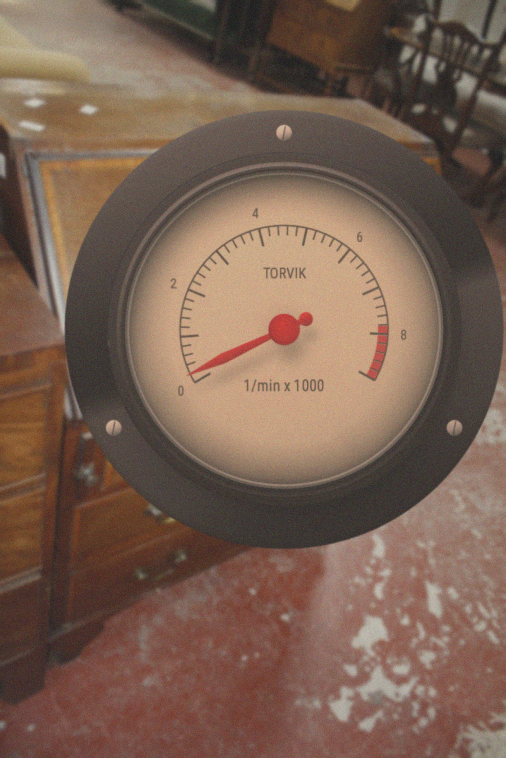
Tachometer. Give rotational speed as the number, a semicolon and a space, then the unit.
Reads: 200; rpm
